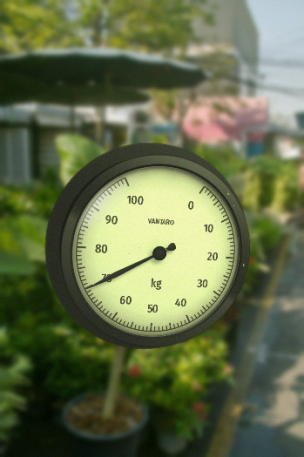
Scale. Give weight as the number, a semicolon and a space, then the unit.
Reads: 70; kg
